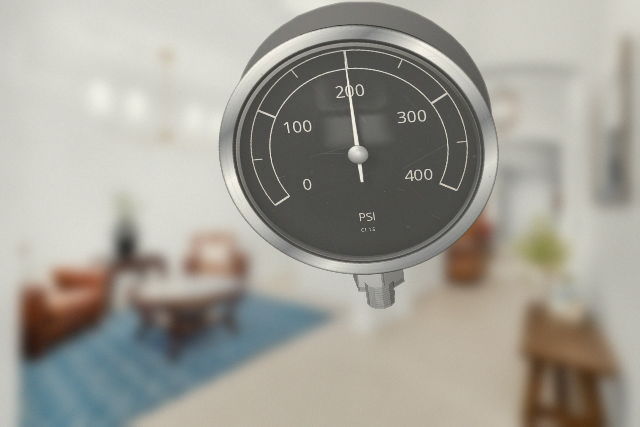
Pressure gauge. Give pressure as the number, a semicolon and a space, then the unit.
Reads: 200; psi
